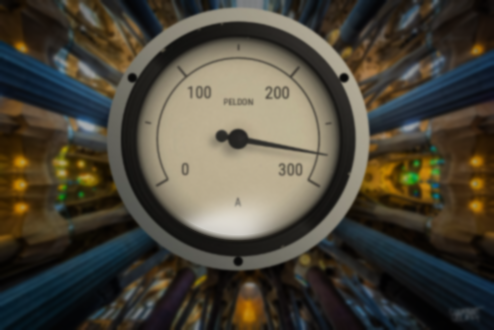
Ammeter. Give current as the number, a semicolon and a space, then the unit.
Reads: 275; A
